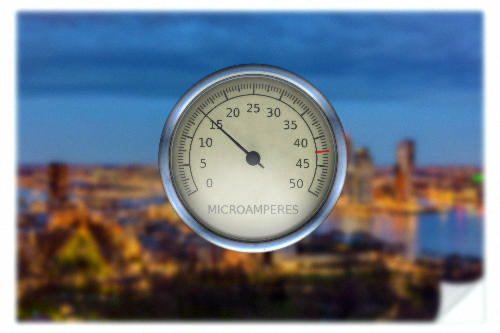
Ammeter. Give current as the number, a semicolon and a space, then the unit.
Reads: 15; µA
